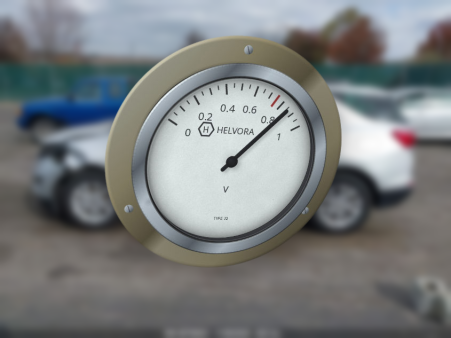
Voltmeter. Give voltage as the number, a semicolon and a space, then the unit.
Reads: 0.85; V
